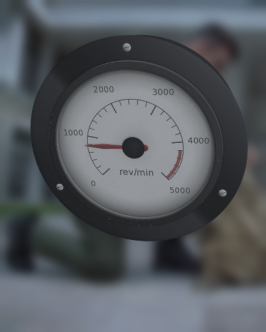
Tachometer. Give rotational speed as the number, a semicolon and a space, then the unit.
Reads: 800; rpm
